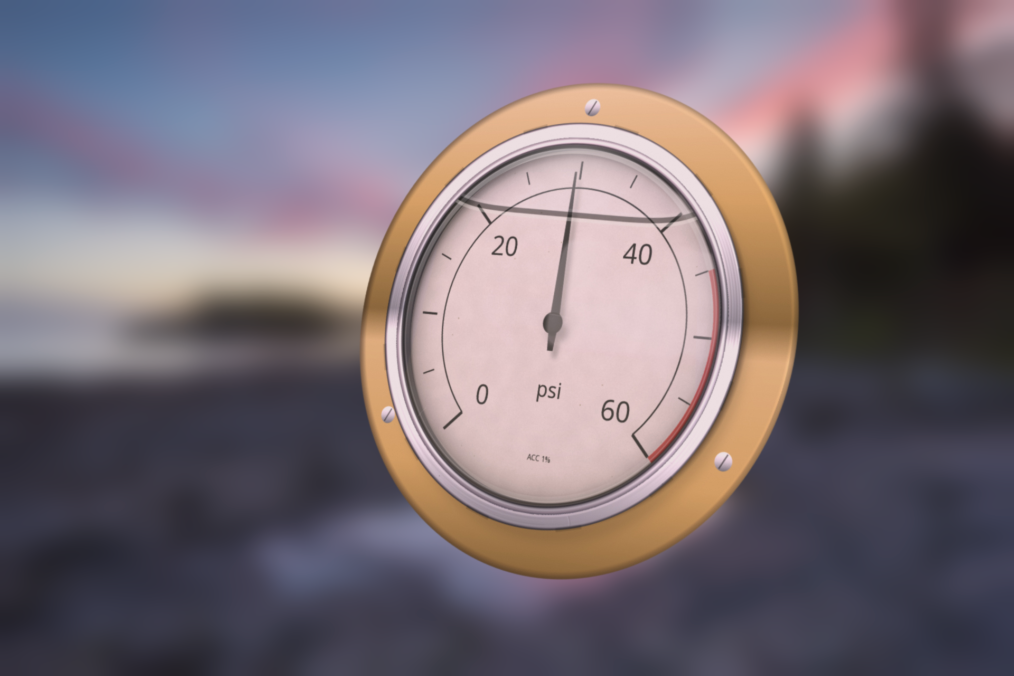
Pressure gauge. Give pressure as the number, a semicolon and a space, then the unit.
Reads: 30; psi
